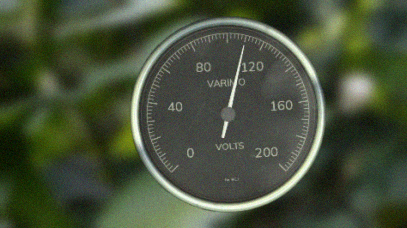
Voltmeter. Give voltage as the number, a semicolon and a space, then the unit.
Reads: 110; V
